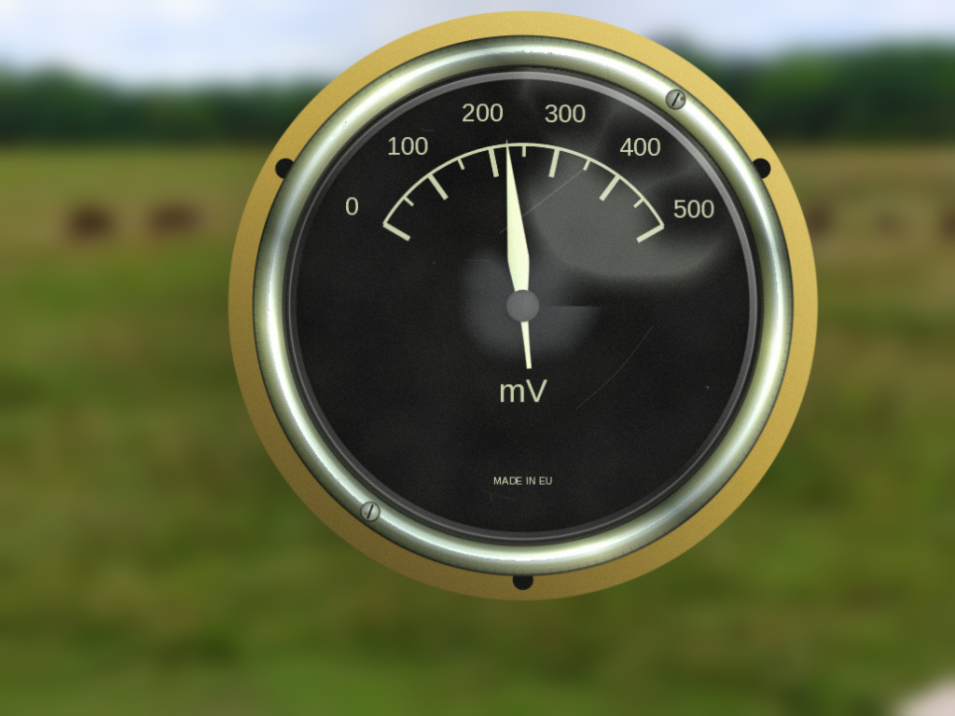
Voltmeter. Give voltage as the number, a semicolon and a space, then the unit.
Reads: 225; mV
